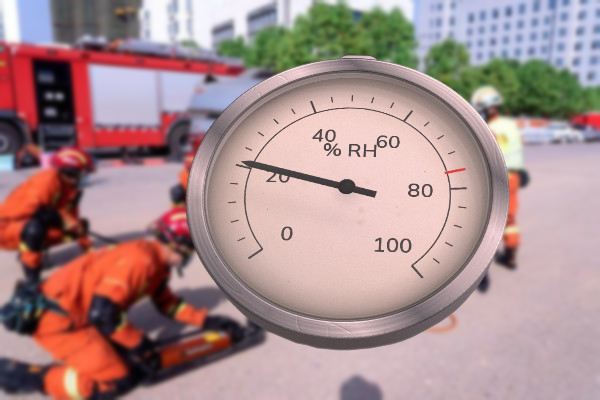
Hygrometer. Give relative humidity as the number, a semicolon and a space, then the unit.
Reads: 20; %
